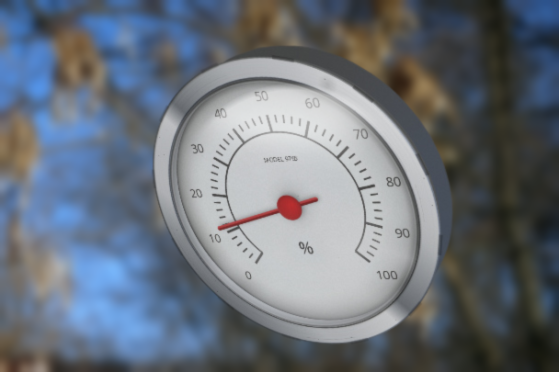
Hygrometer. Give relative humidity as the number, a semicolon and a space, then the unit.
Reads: 12; %
